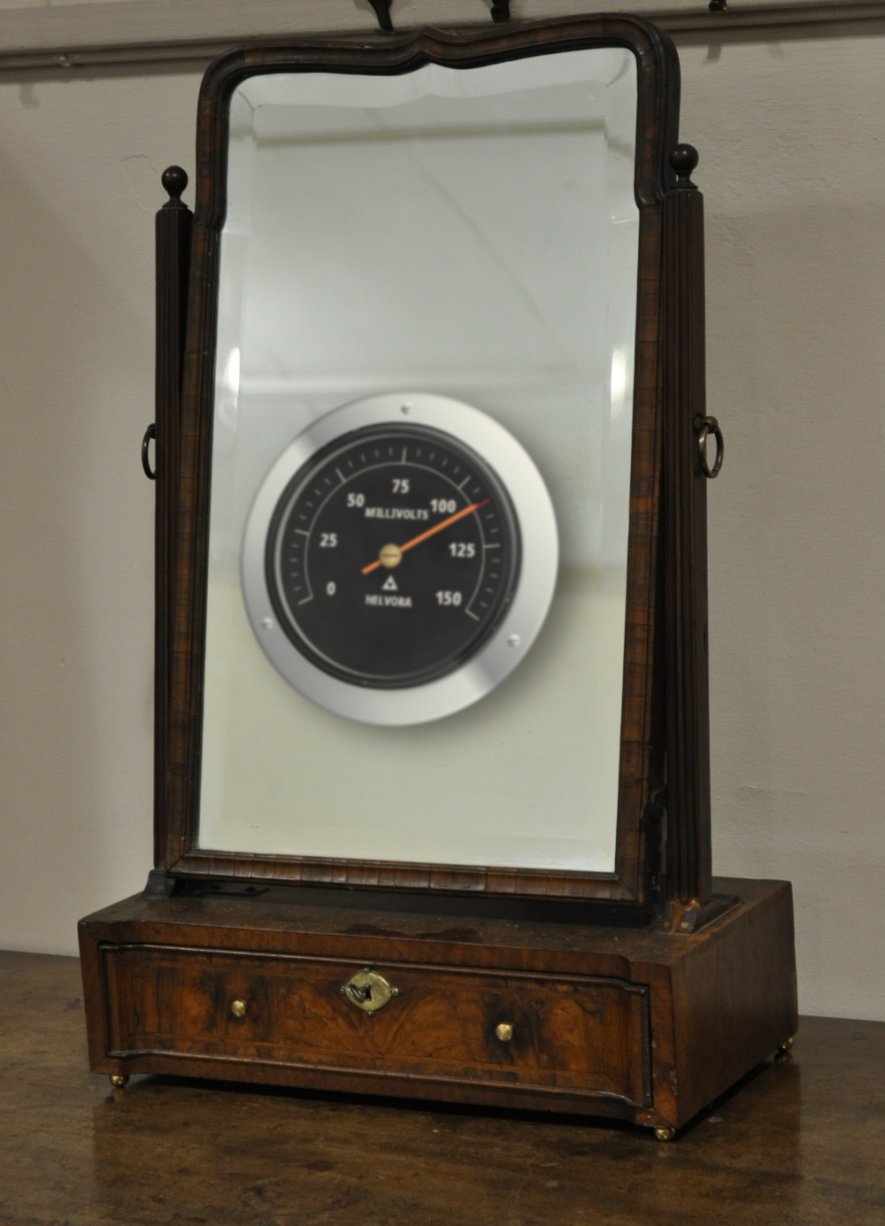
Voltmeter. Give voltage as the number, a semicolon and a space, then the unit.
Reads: 110; mV
